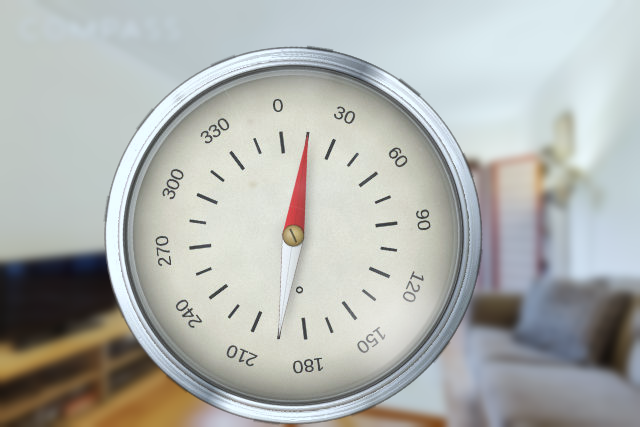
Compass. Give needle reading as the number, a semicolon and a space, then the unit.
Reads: 15; °
